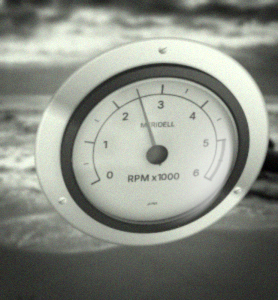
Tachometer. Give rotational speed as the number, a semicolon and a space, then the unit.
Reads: 2500; rpm
